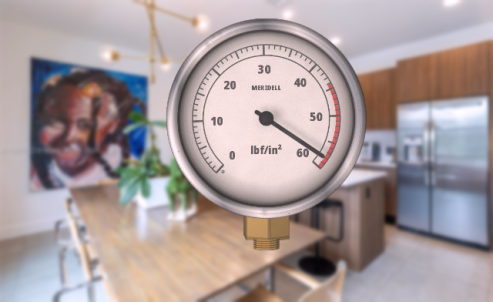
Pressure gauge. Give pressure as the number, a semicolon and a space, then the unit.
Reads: 58; psi
